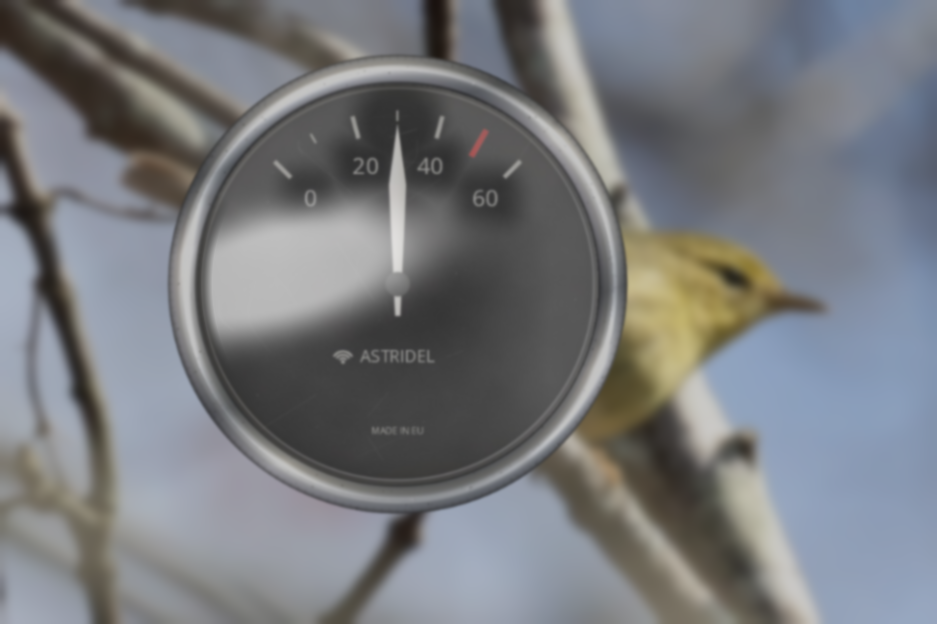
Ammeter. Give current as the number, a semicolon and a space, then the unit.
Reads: 30; A
